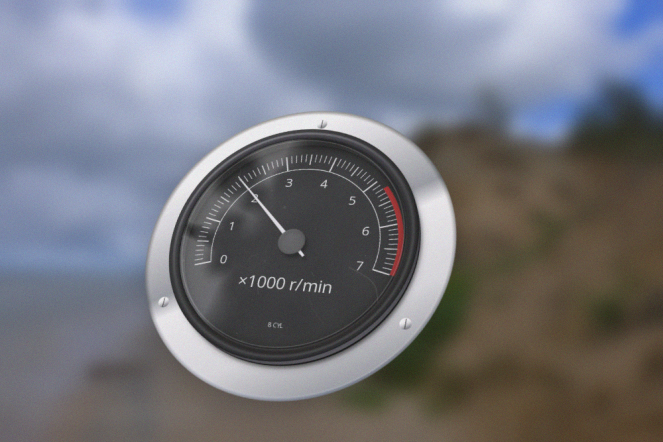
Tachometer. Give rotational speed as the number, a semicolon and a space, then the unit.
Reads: 2000; rpm
